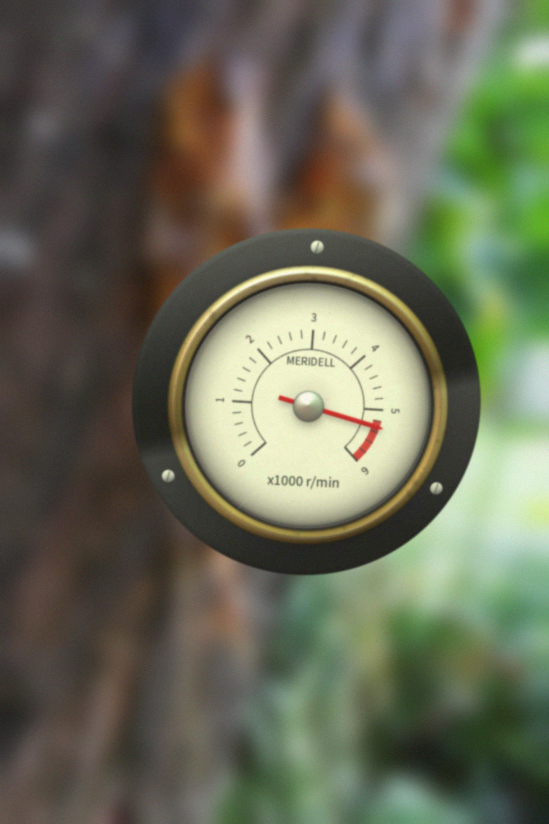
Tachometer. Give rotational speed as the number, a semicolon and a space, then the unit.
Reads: 5300; rpm
